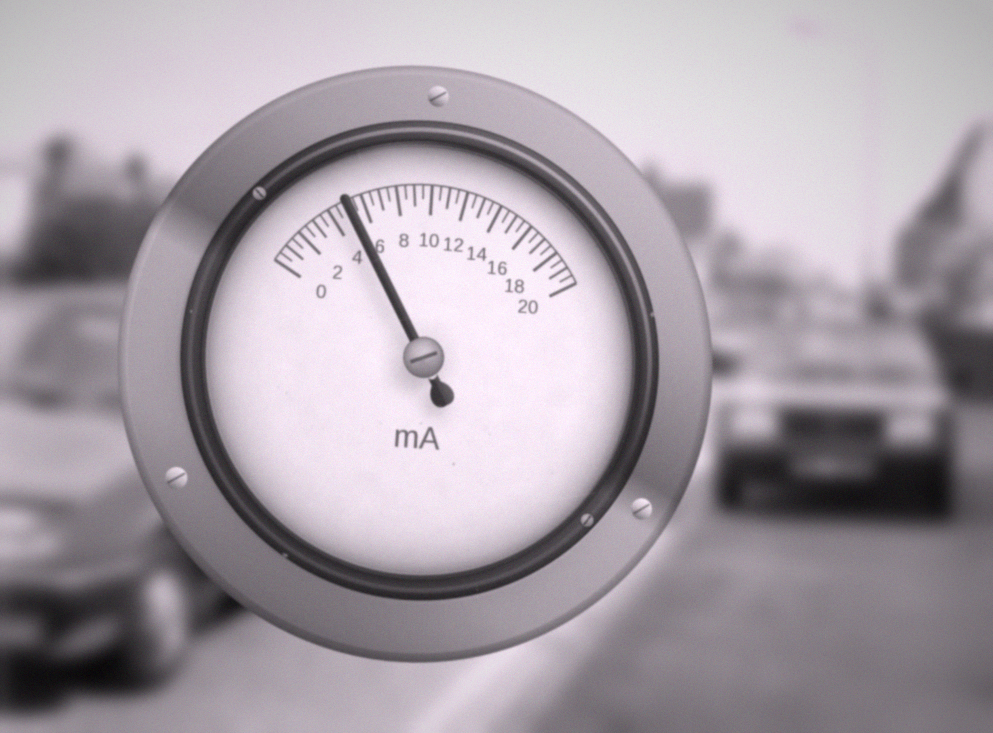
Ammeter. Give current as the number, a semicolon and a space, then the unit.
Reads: 5; mA
